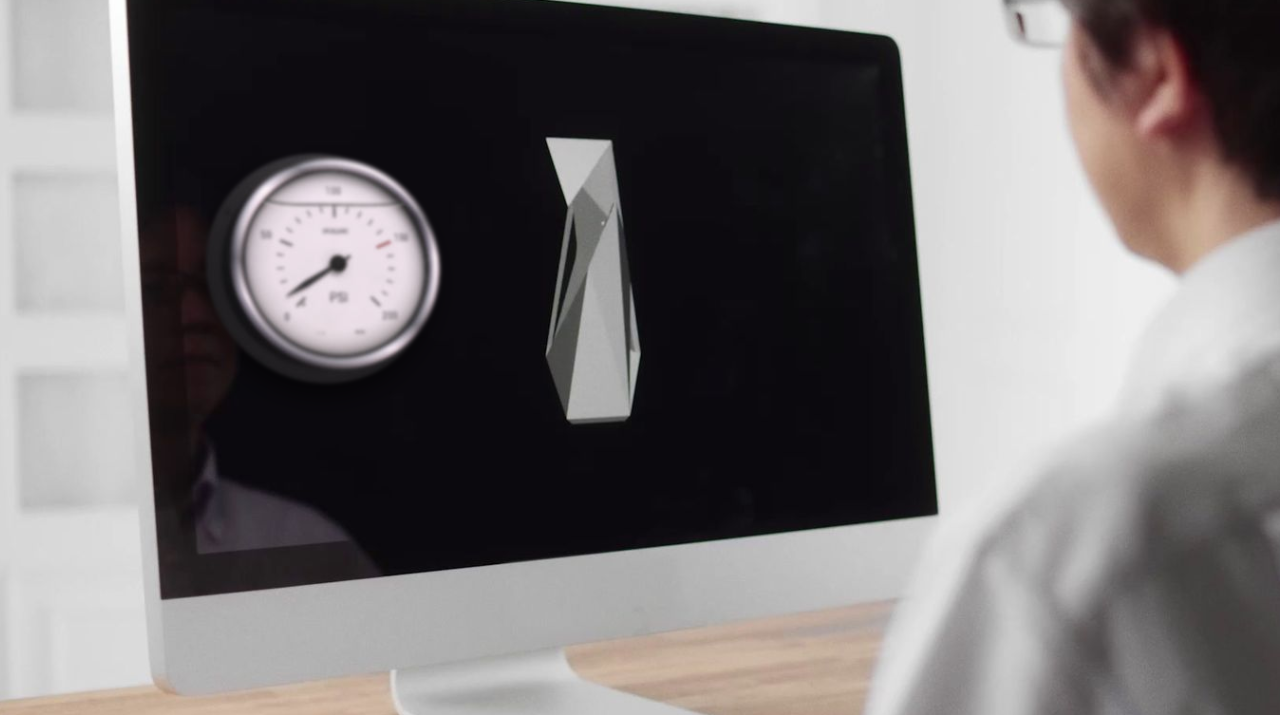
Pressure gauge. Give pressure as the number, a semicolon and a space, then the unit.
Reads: 10; psi
